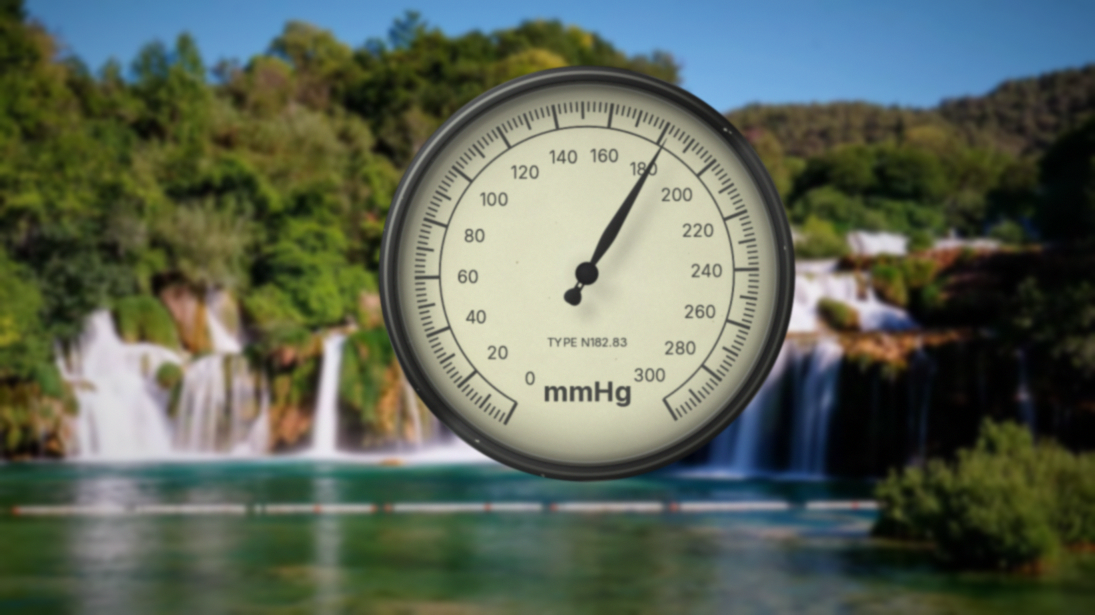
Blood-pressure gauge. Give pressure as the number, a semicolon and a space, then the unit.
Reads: 182; mmHg
